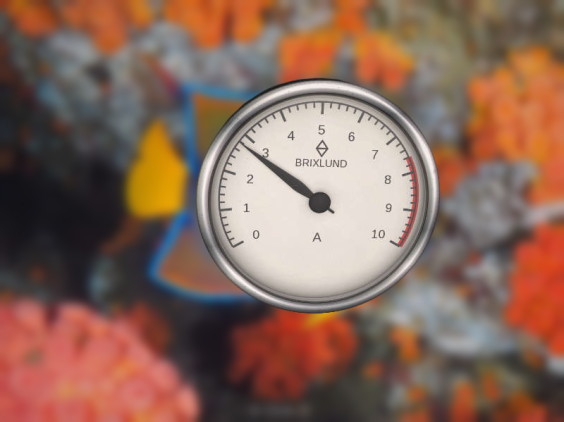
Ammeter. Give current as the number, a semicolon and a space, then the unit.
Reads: 2.8; A
